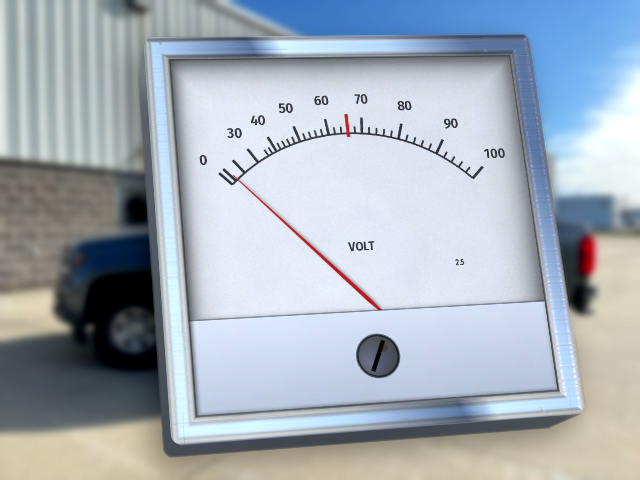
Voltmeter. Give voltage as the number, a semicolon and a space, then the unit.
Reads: 10; V
